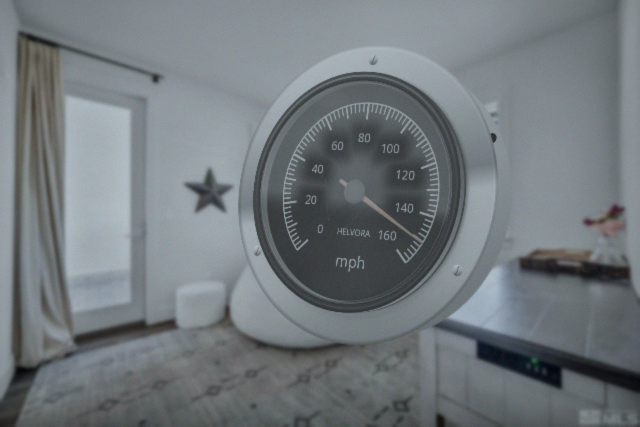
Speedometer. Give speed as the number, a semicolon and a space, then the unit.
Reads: 150; mph
